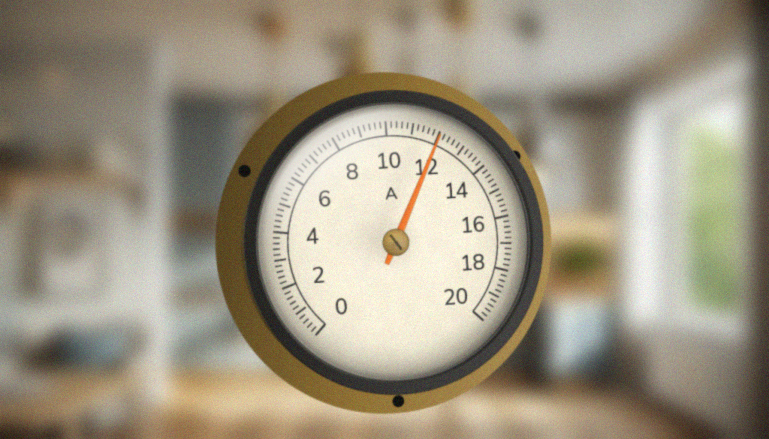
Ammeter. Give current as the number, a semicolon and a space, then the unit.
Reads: 12; A
